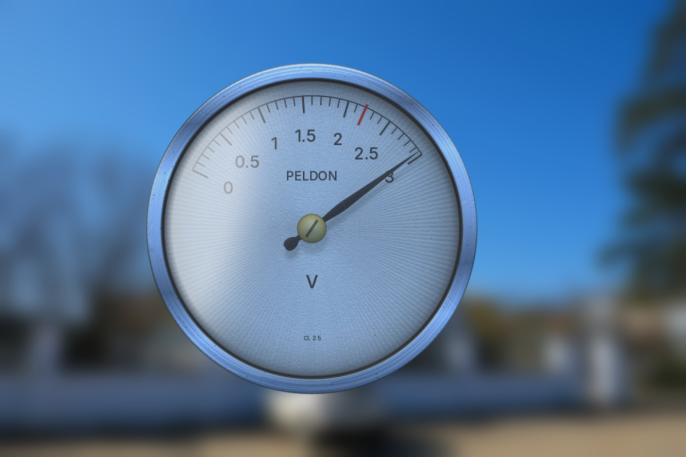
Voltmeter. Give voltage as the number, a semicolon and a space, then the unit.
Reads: 2.95; V
